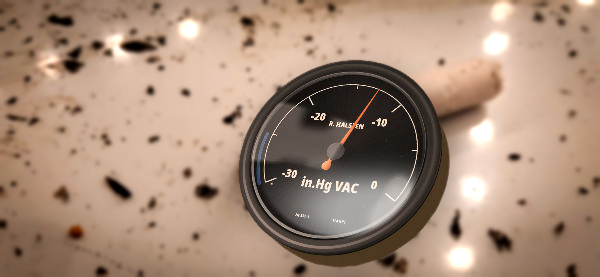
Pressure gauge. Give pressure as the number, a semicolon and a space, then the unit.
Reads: -12.5; inHg
